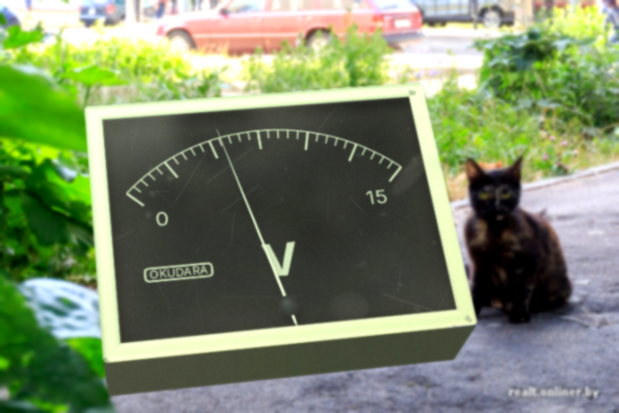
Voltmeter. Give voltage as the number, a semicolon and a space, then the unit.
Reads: 5.5; V
